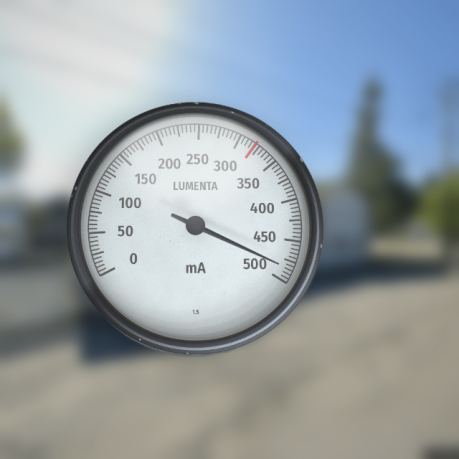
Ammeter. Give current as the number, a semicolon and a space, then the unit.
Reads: 485; mA
